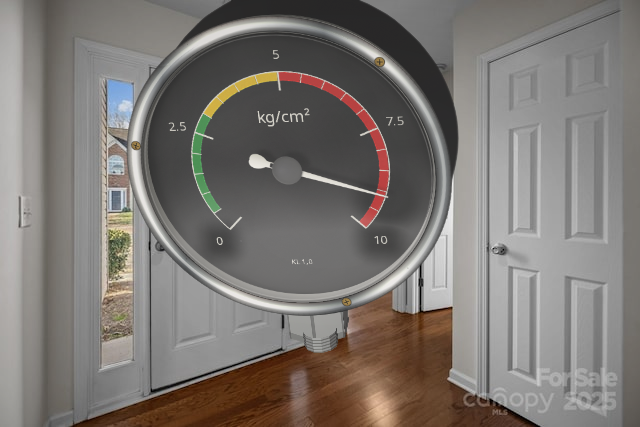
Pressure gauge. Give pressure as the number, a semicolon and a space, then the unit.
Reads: 9; kg/cm²
